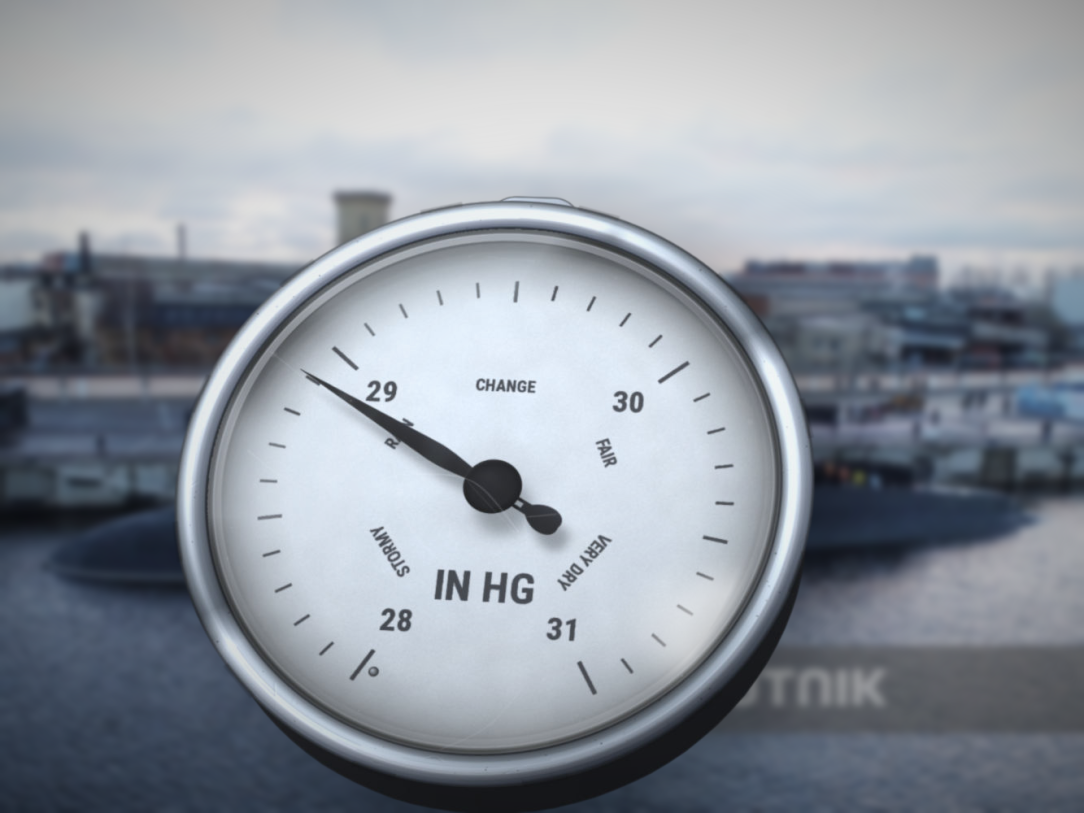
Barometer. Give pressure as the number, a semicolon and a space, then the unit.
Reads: 28.9; inHg
